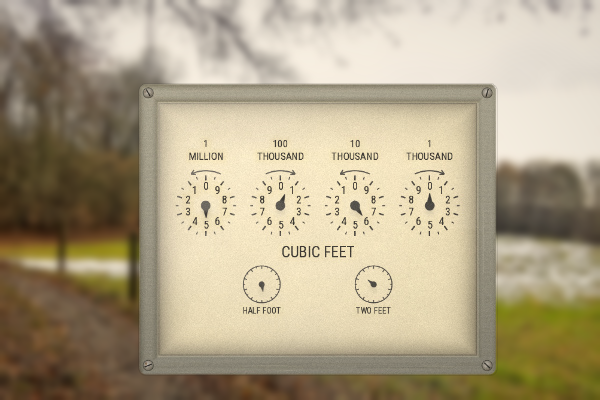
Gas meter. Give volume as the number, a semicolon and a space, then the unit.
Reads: 506000; ft³
